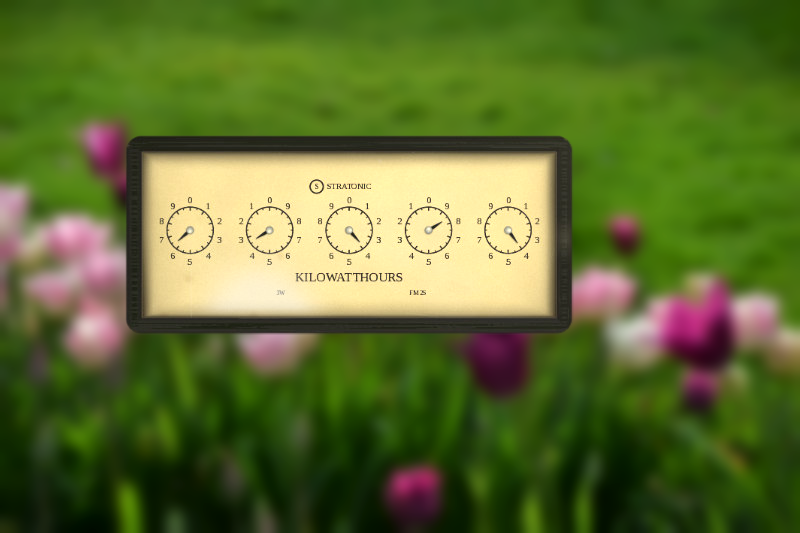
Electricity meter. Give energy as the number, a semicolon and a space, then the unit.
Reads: 63384; kWh
